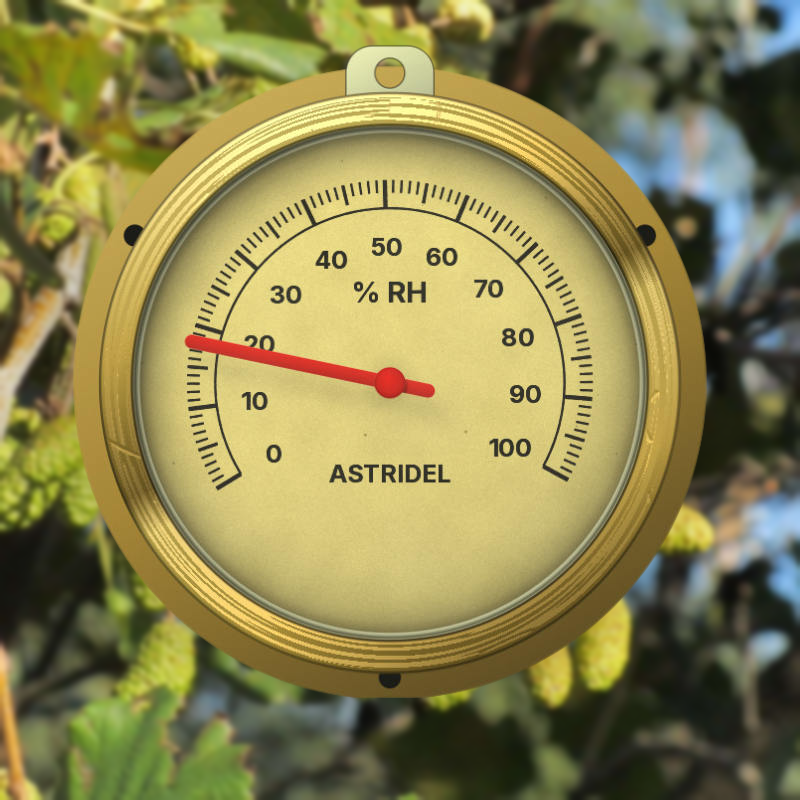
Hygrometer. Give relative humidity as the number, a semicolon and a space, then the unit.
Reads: 18; %
